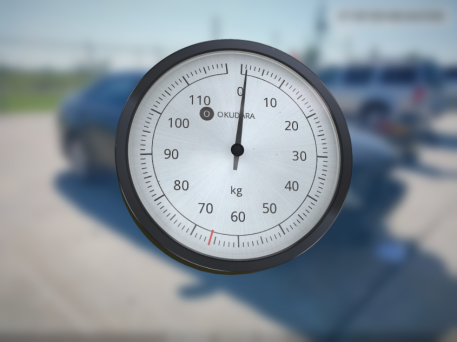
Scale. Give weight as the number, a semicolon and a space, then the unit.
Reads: 1; kg
